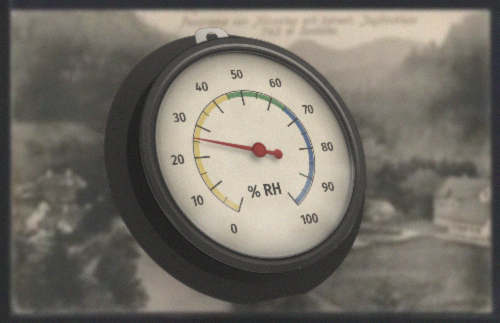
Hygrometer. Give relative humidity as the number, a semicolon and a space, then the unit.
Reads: 25; %
